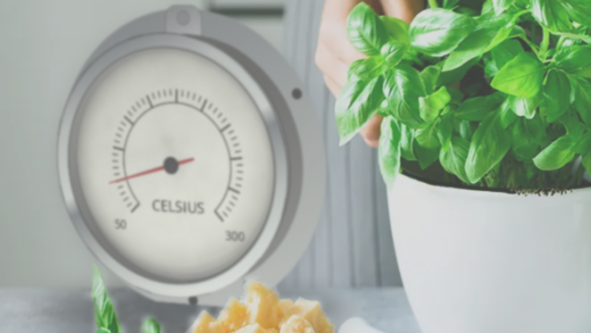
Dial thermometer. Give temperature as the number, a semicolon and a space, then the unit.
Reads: 75; °C
